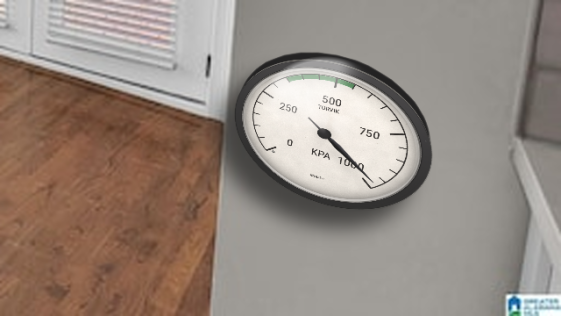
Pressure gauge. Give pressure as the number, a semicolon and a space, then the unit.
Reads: 975; kPa
